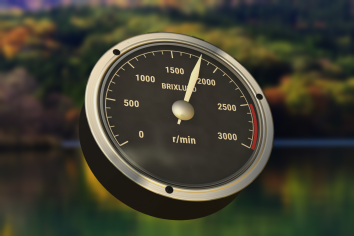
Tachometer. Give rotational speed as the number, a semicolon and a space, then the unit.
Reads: 1800; rpm
